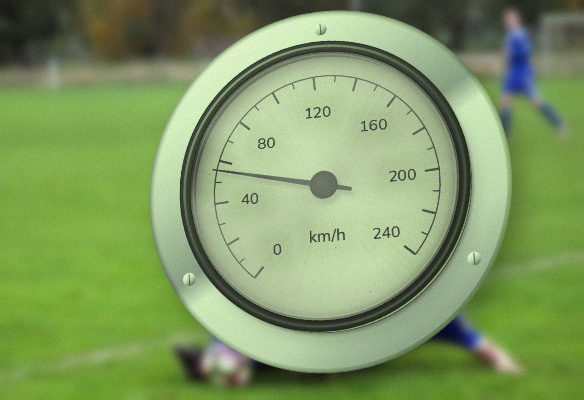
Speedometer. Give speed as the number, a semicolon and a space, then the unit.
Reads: 55; km/h
